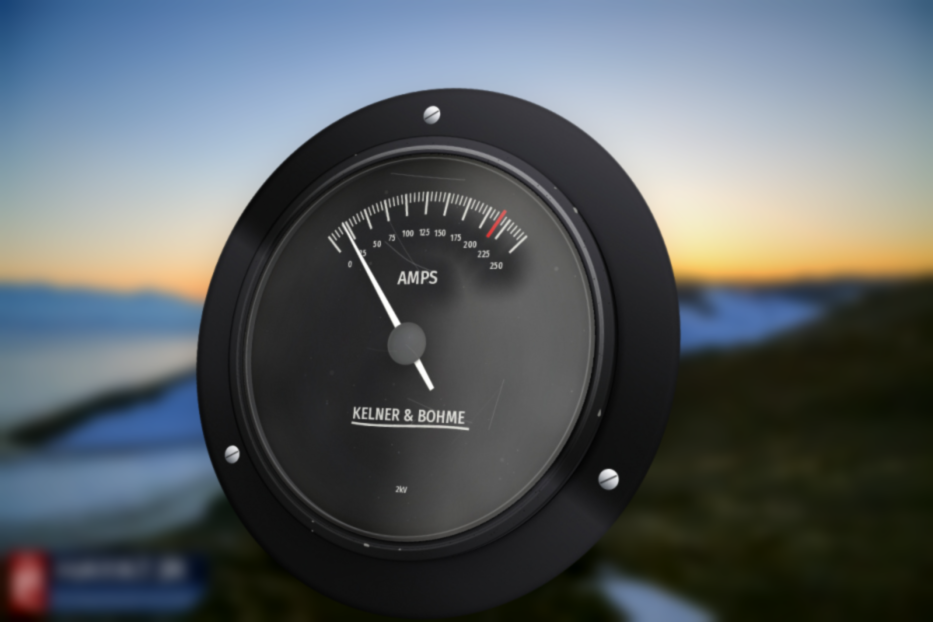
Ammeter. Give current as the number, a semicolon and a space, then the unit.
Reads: 25; A
